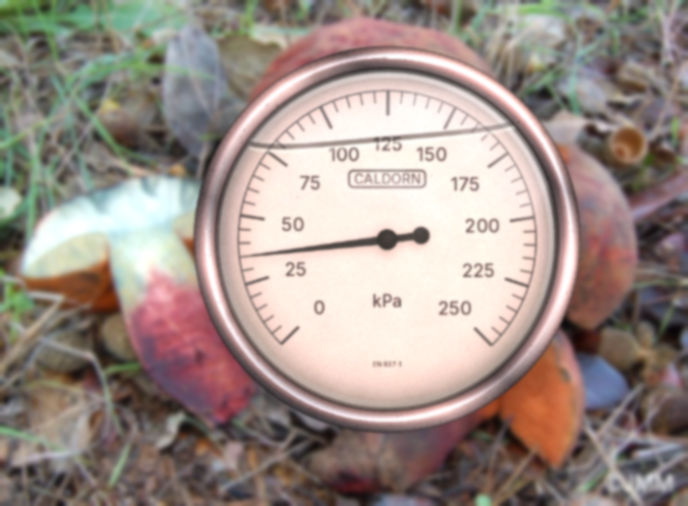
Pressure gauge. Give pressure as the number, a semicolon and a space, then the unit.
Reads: 35; kPa
